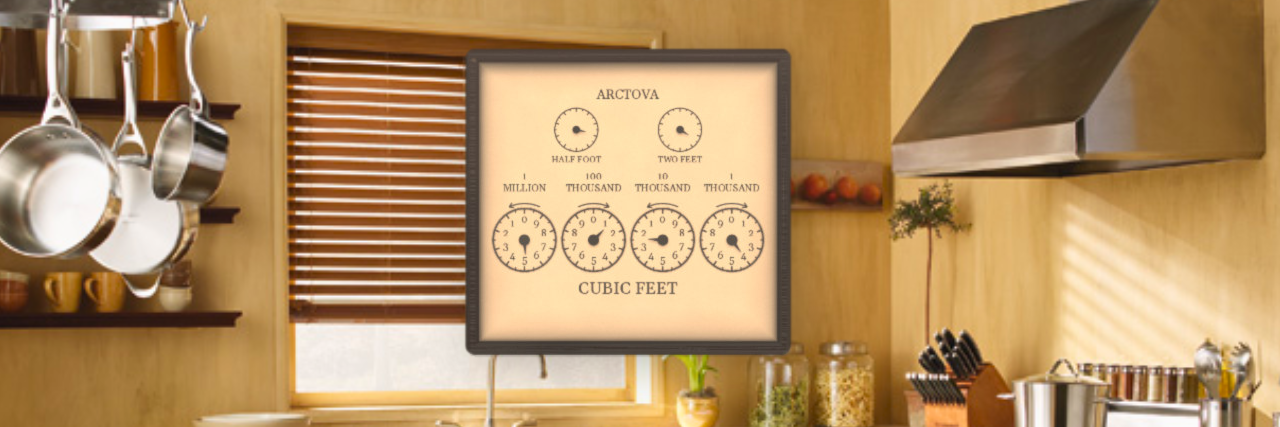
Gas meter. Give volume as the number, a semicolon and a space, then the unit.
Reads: 512400; ft³
